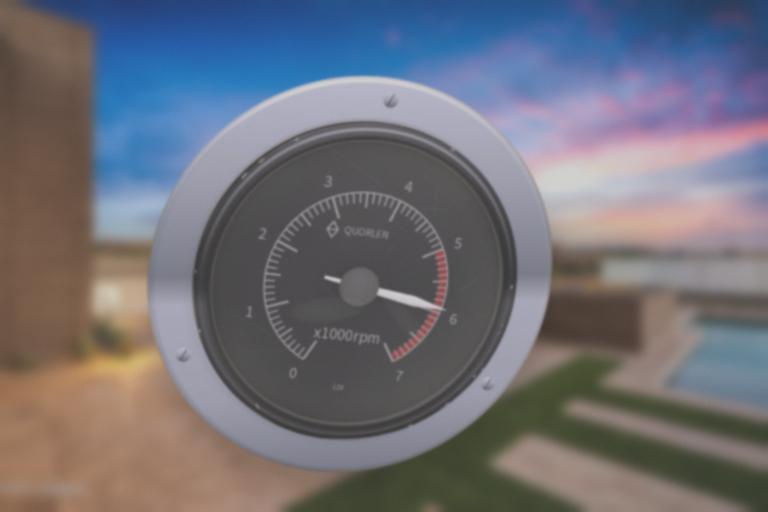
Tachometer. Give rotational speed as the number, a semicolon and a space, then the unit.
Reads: 5900; rpm
